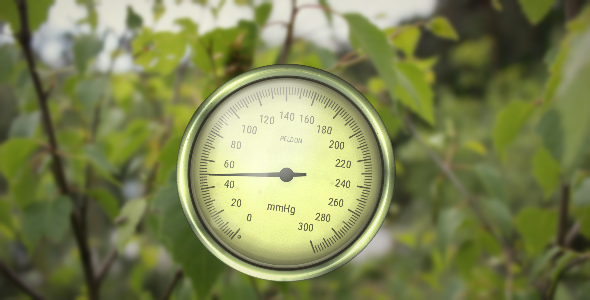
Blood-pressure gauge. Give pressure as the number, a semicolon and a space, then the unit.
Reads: 50; mmHg
